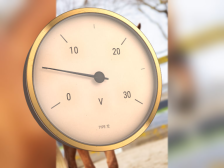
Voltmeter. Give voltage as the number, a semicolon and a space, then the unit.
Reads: 5; V
